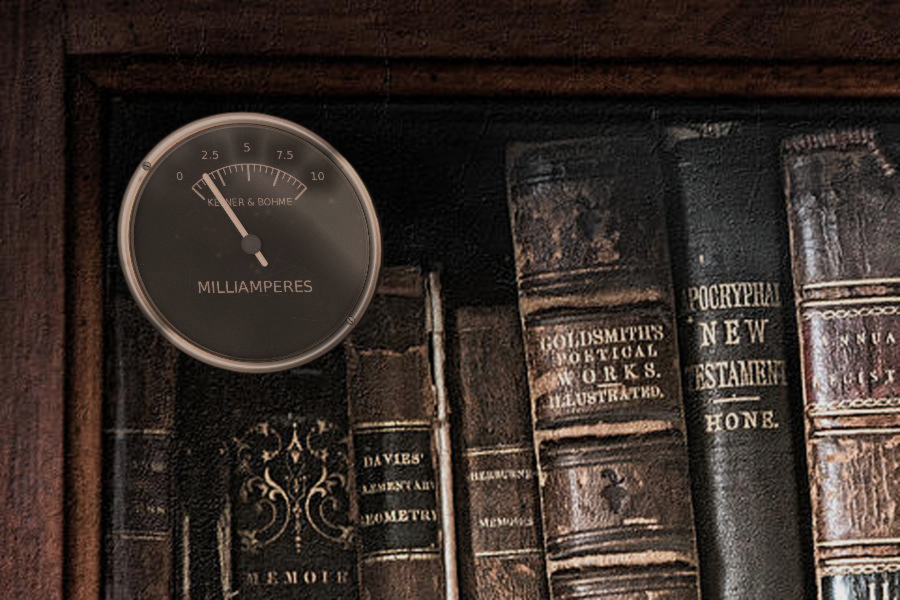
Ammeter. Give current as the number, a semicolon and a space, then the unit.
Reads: 1.5; mA
